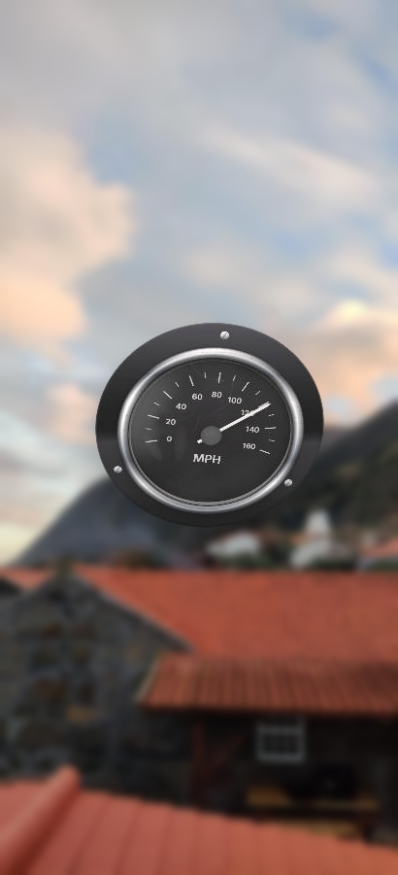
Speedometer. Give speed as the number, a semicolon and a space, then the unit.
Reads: 120; mph
